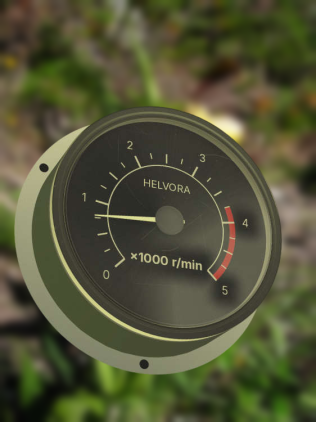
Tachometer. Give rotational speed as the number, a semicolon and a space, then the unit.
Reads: 750; rpm
